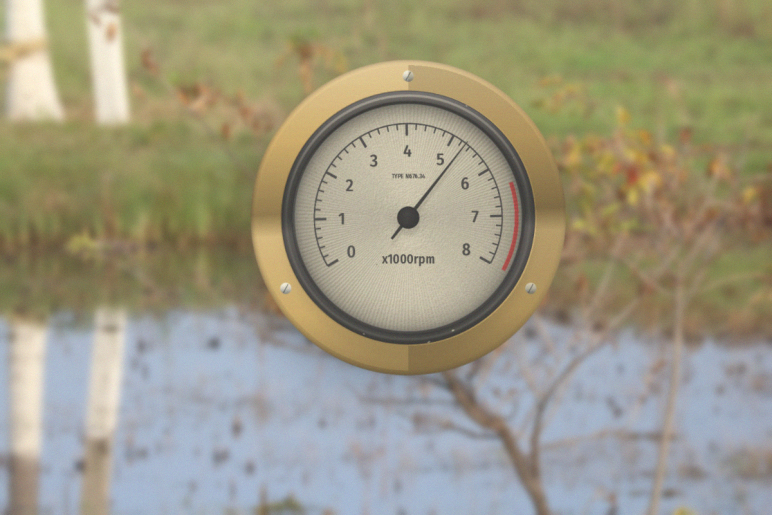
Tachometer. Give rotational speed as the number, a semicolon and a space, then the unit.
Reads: 5300; rpm
